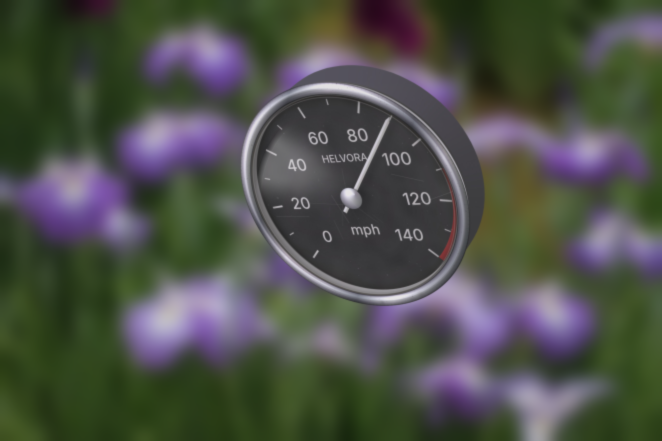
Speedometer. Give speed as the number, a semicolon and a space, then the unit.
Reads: 90; mph
